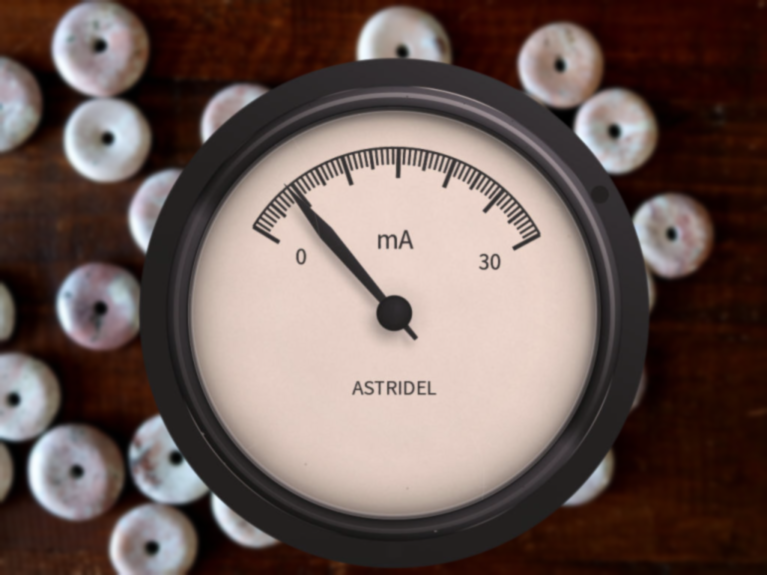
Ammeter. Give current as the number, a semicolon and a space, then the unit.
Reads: 4.5; mA
